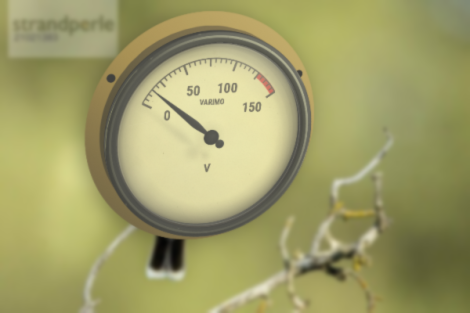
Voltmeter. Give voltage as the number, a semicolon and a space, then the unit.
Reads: 15; V
